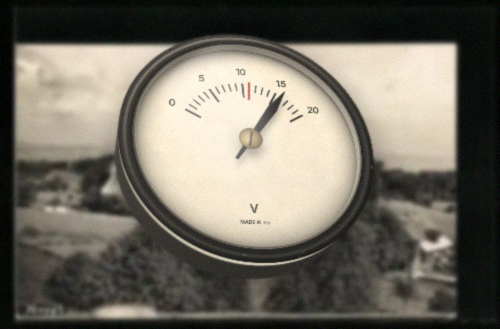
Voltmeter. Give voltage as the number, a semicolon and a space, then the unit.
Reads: 16; V
